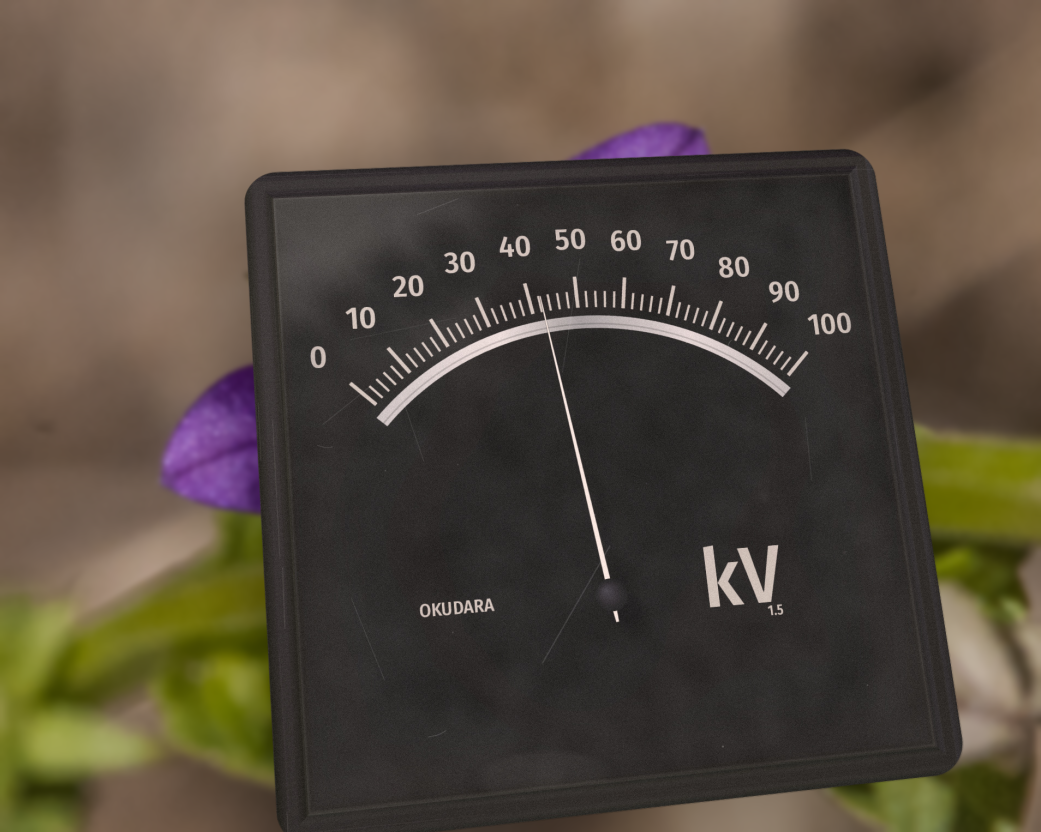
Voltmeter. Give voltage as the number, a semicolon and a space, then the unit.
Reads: 42; kV
